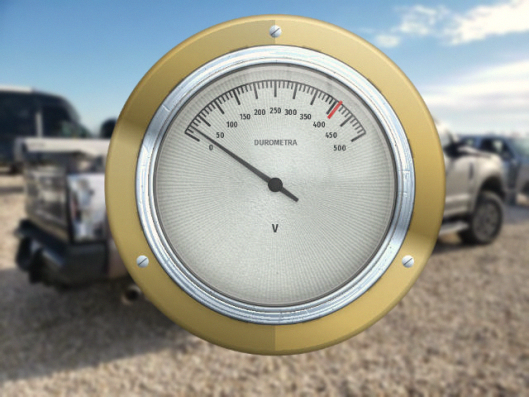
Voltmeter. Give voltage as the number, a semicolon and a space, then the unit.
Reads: 20; V
